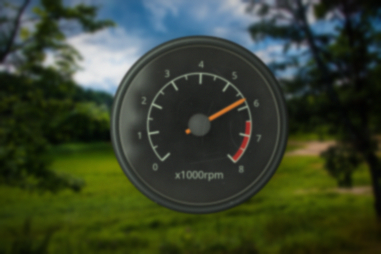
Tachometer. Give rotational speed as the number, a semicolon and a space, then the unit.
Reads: 5750; rpm
